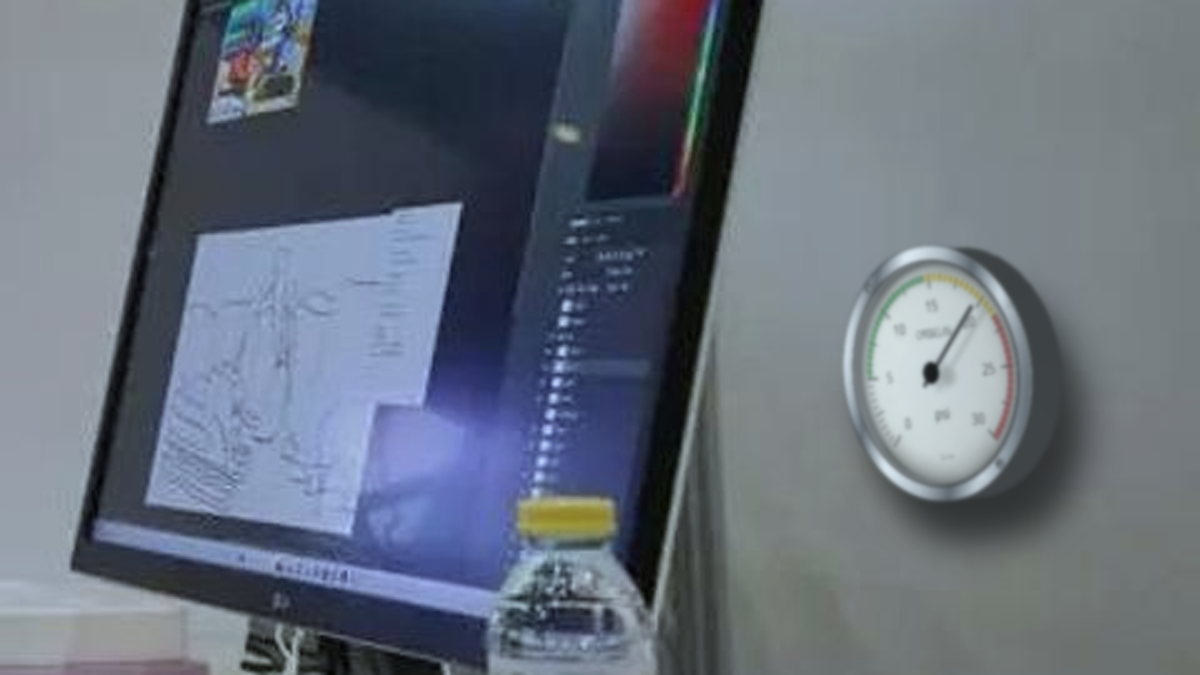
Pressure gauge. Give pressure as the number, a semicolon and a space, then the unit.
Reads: 20; psi
